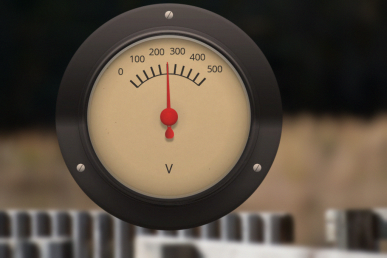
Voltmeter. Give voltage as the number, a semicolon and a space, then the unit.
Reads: 250; V
